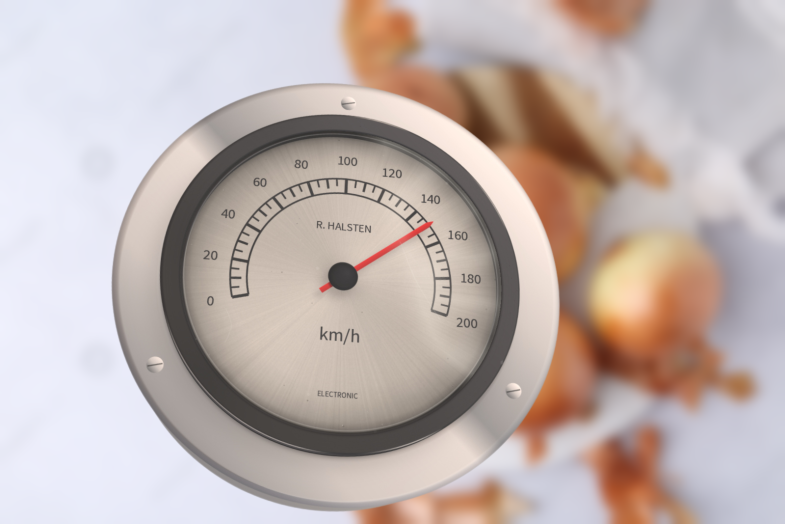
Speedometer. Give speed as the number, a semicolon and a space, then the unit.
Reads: 150; km/h
